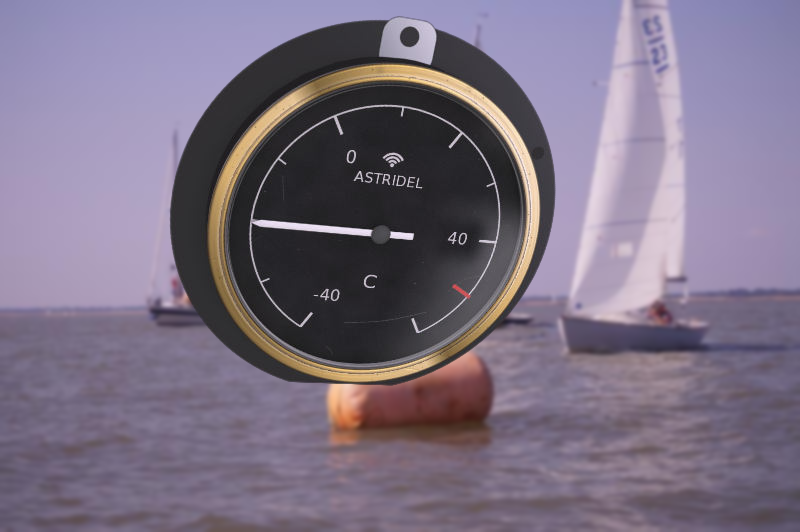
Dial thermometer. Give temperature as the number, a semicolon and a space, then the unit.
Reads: -20; °C
